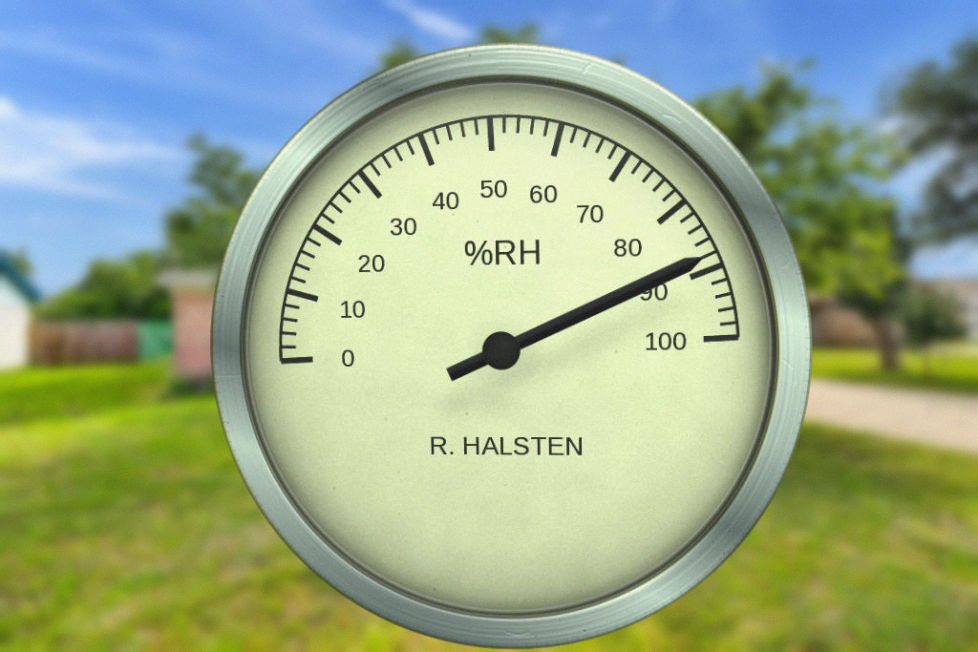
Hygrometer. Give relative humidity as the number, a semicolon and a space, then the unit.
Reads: 88; %
